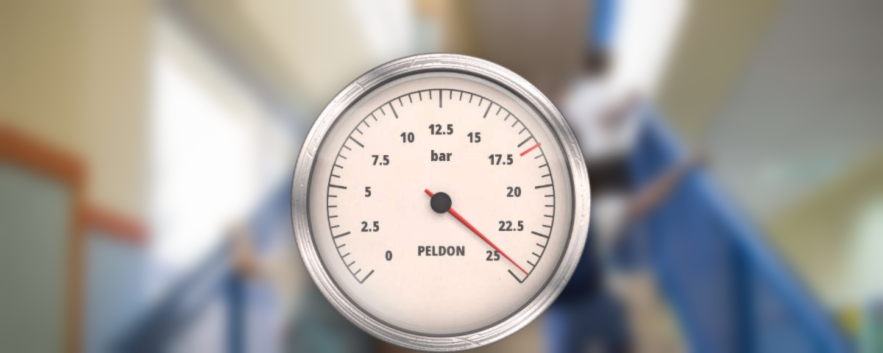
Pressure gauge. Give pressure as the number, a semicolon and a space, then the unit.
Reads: 24.5; bar
